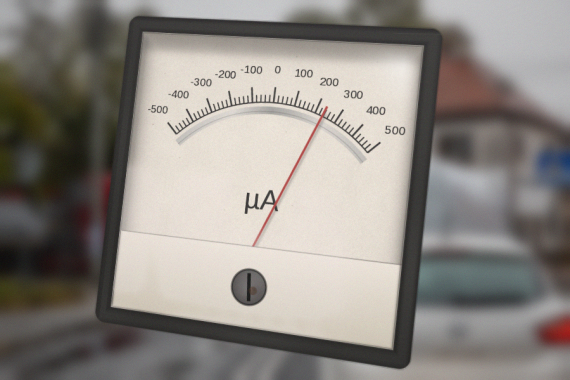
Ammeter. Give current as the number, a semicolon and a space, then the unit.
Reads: 240; µA
